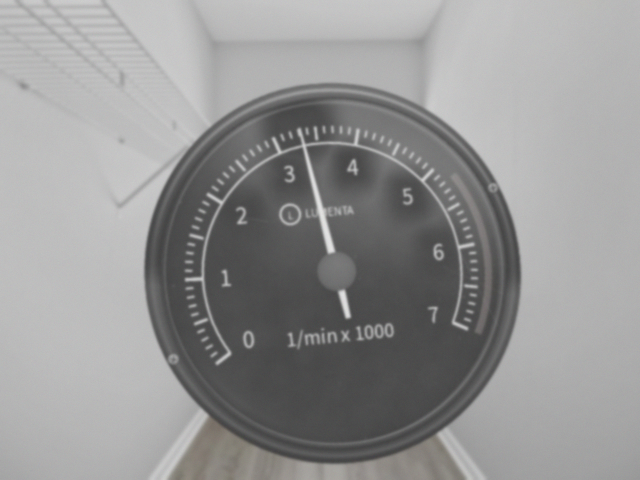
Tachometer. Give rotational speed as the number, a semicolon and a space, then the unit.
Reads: 3300; rpm
